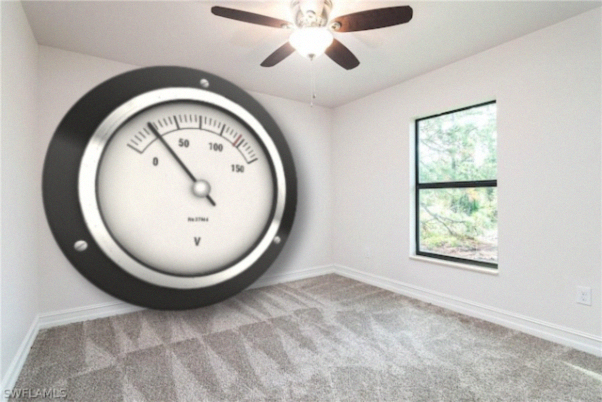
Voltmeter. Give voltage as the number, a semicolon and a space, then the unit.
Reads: 25; V
